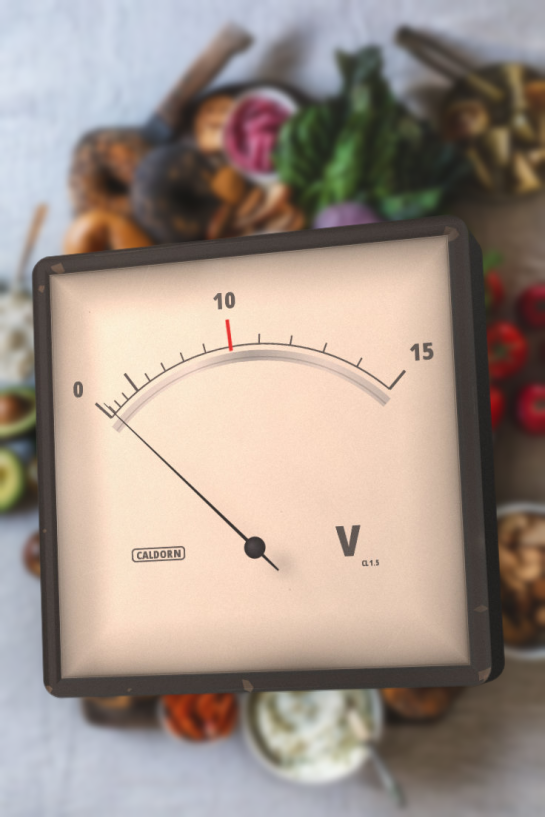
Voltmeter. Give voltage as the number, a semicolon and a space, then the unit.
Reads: 2; V
